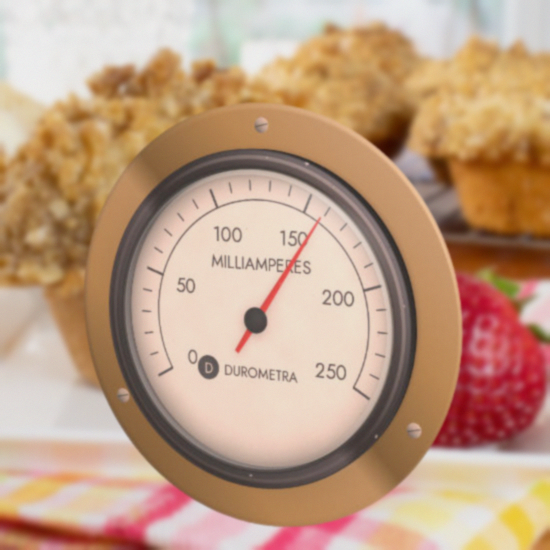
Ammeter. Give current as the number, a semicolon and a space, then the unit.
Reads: 160; mA
